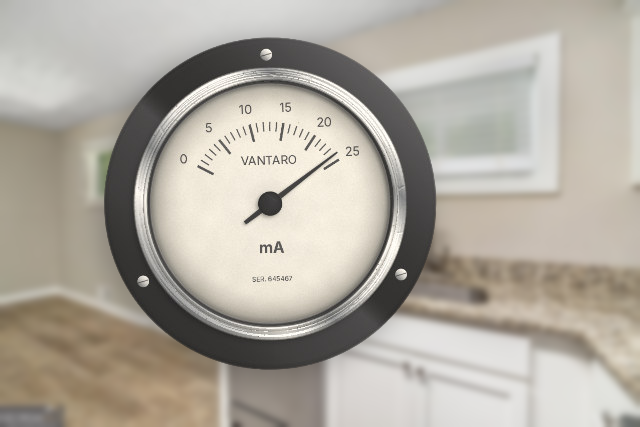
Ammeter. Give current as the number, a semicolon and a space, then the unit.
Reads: 24; mA
